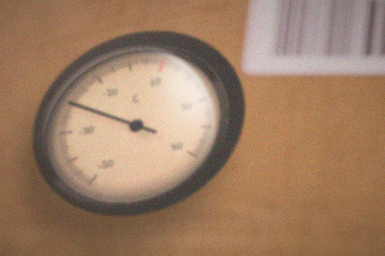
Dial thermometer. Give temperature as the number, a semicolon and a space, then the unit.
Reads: -20; °C
